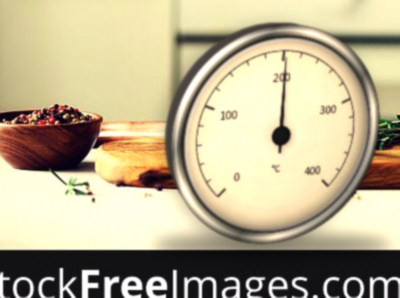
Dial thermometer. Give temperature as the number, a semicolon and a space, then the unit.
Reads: 200; °C
